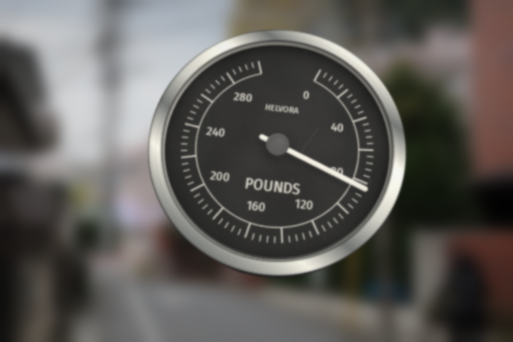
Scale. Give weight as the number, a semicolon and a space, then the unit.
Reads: 84; lb
